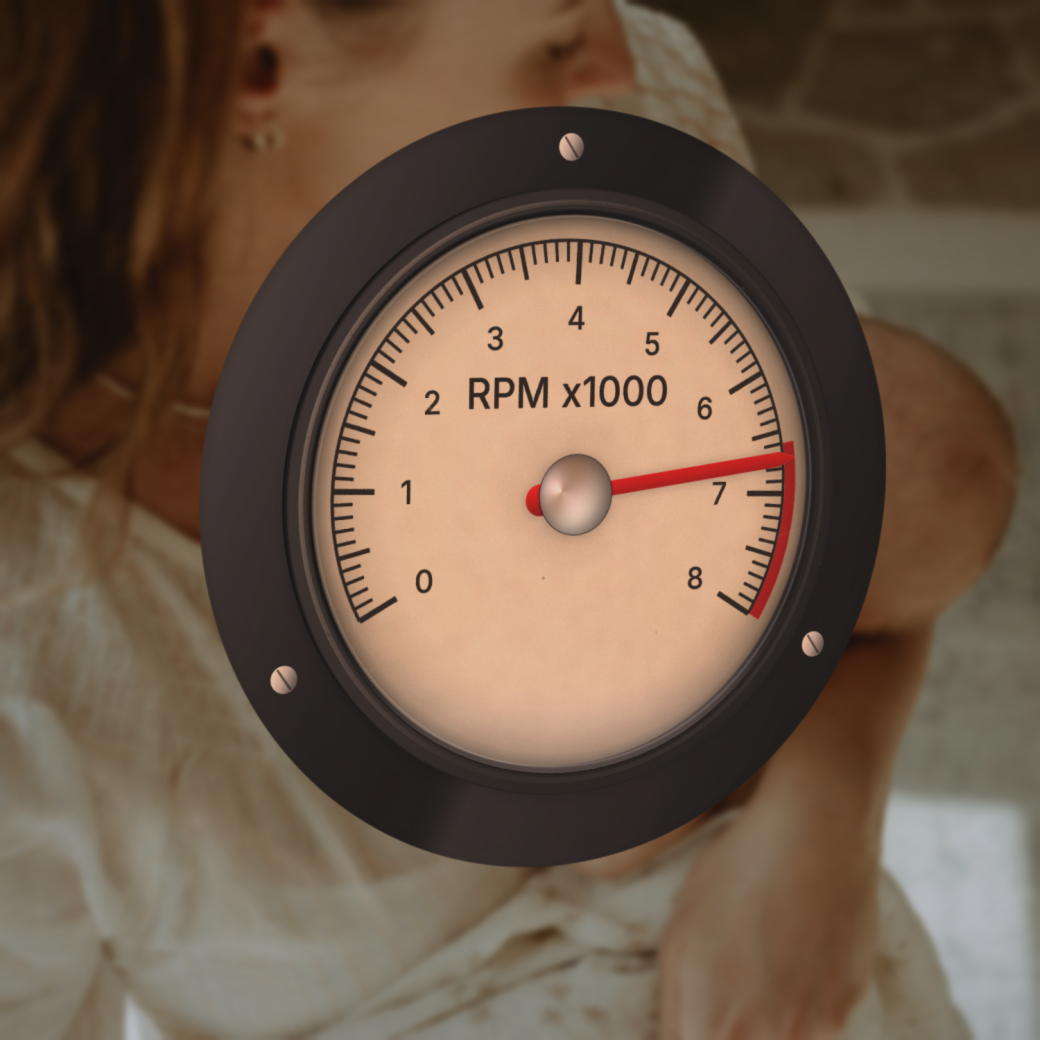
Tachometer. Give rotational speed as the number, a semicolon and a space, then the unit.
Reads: 6700; rpm
